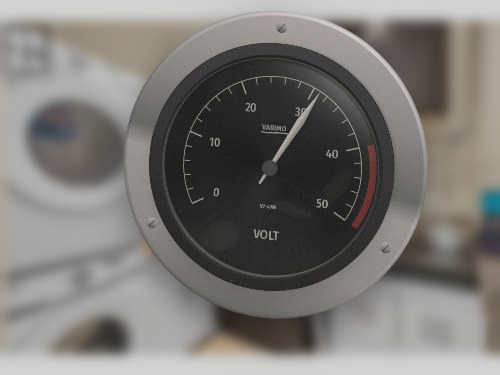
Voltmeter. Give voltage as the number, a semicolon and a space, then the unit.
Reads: 31; V
